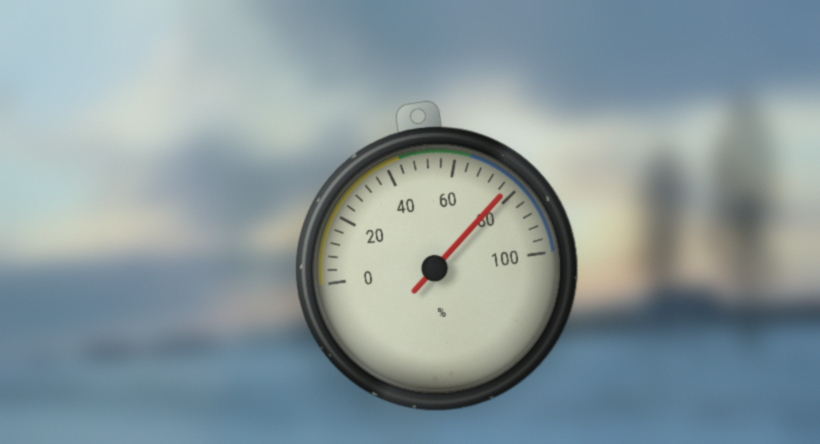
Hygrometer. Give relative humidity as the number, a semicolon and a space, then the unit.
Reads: 78; %
